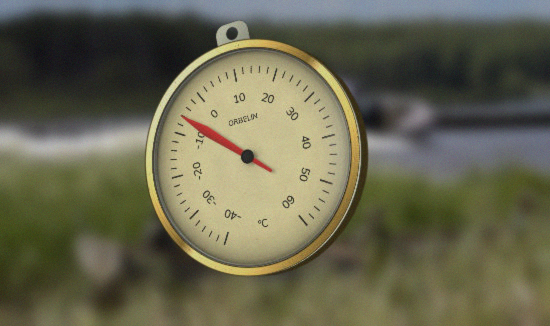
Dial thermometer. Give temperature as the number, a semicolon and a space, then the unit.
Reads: -6; °C
